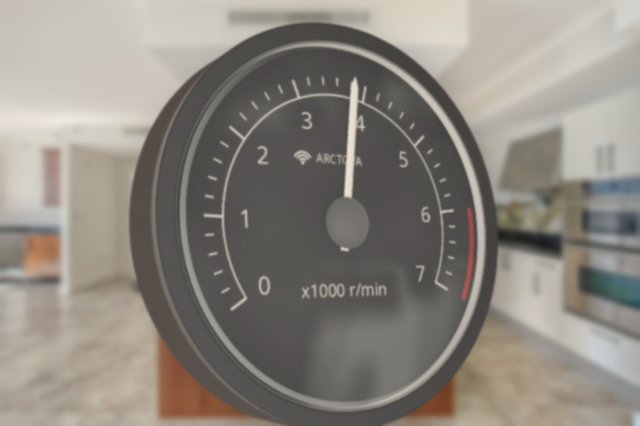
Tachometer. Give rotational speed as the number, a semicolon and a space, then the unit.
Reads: 3800; rpm
